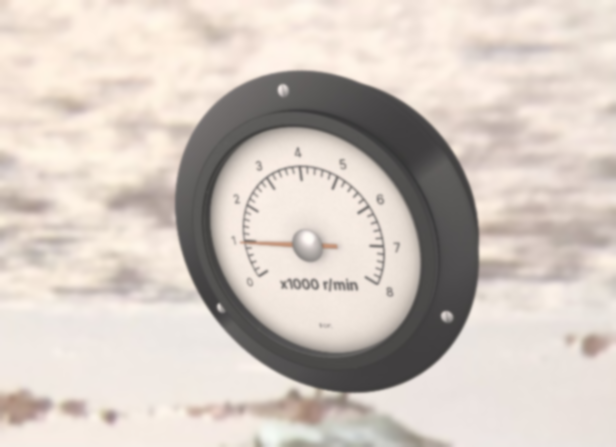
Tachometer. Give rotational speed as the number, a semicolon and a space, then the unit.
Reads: 1000; rpm
